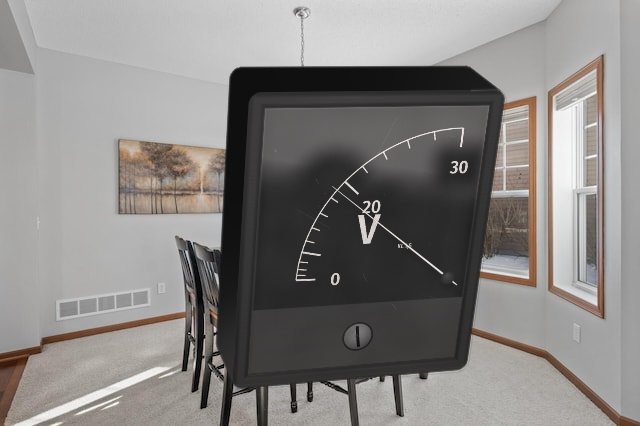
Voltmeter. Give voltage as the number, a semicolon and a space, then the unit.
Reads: 19; V
